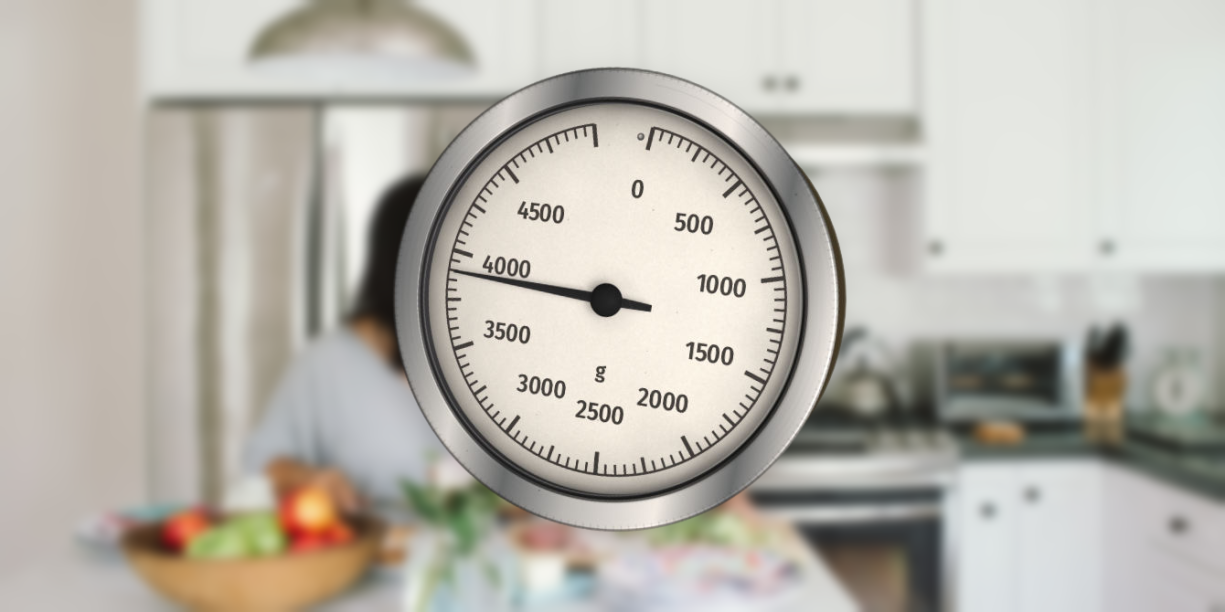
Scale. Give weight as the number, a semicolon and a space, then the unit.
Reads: 3900; g
